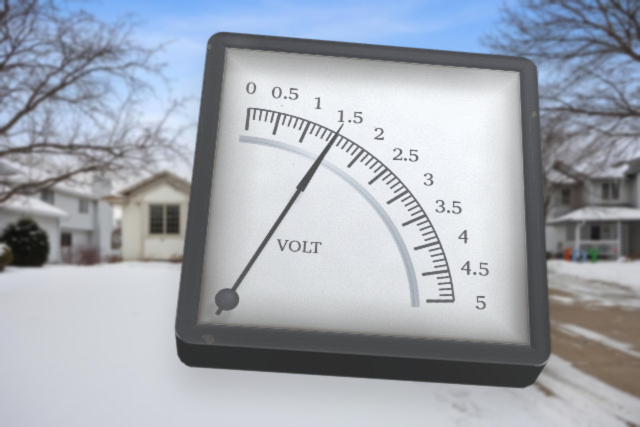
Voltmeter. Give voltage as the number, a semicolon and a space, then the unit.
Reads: 1.5; V
